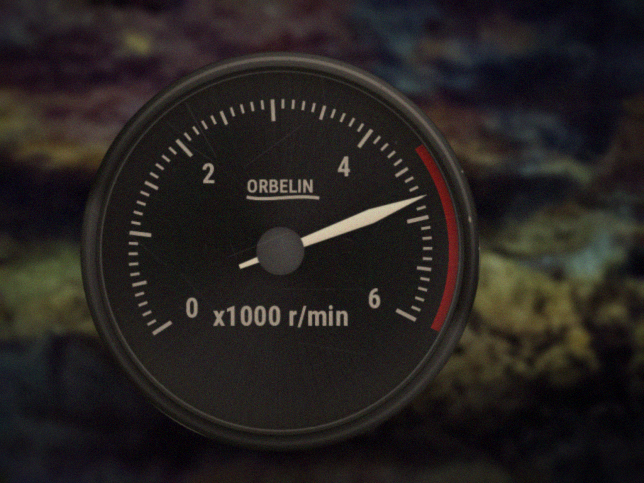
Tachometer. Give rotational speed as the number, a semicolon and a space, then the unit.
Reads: 4800; rpm
